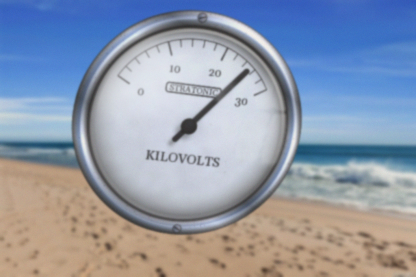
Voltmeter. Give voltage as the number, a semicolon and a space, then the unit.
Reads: 25; kV
